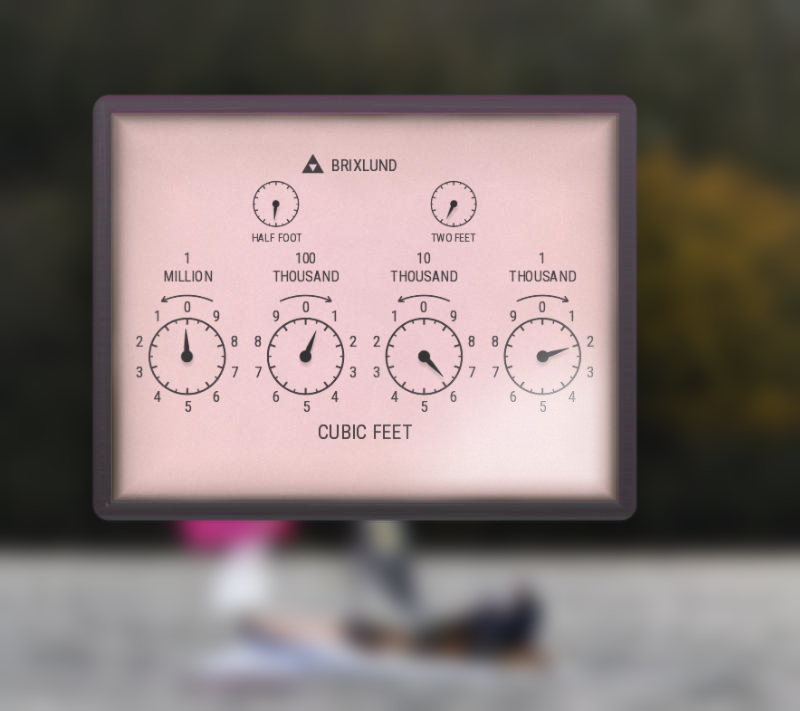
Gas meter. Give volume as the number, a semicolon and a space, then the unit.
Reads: 6200; ft³
